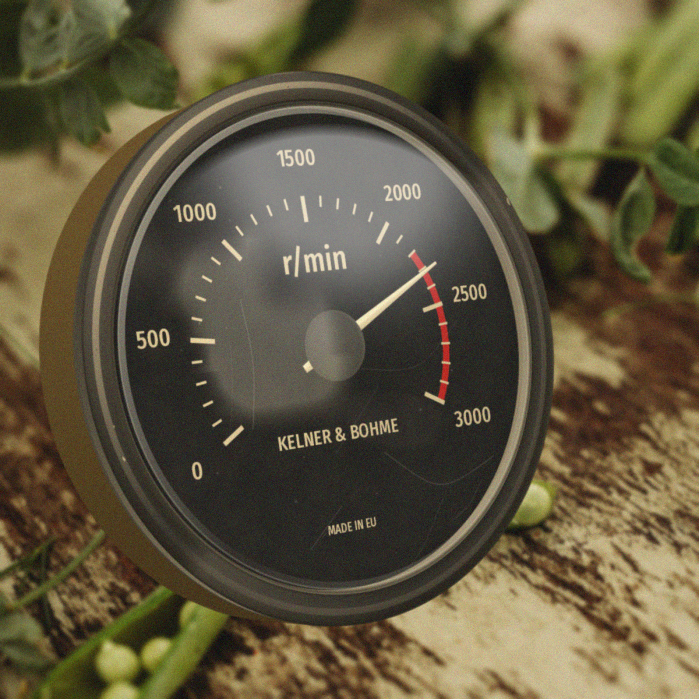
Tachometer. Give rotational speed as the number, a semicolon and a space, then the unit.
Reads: 2300; rpm
